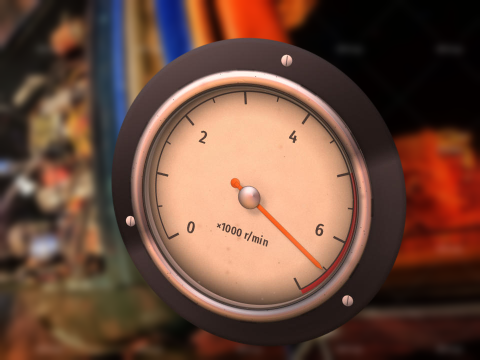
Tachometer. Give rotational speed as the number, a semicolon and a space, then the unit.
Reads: 6500; rpm
